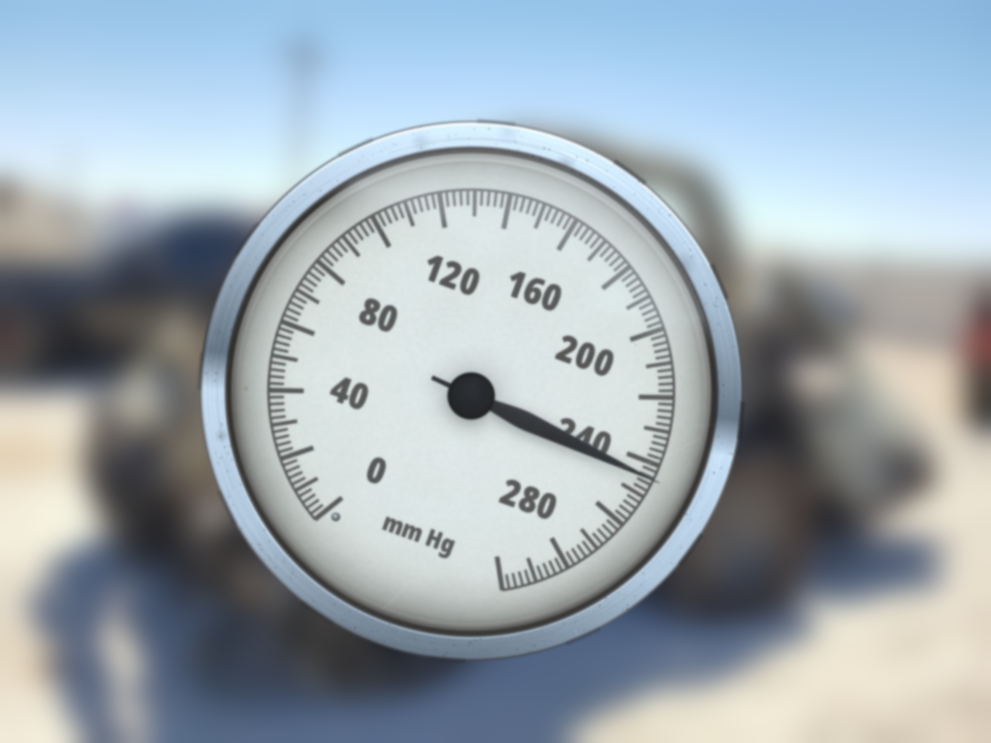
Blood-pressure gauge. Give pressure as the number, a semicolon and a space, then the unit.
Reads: 244; mmHg
